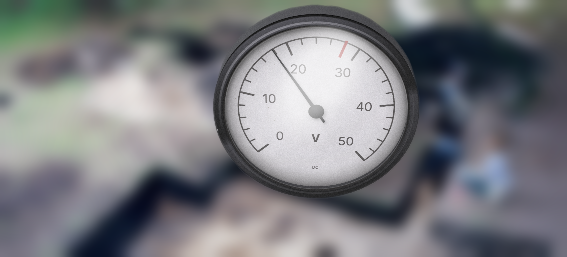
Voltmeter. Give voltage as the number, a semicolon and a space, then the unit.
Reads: 18; V
